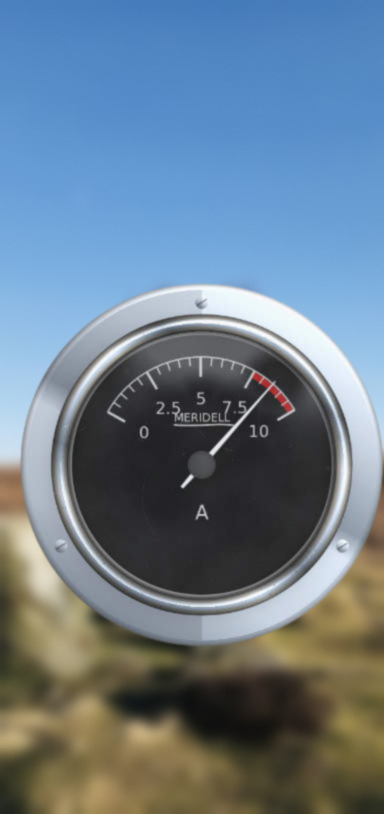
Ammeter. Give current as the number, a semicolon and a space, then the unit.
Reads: 8.5; A
